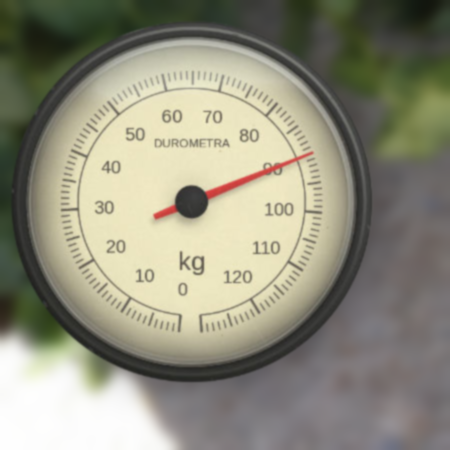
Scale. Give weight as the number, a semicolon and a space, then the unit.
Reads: 90; kg
